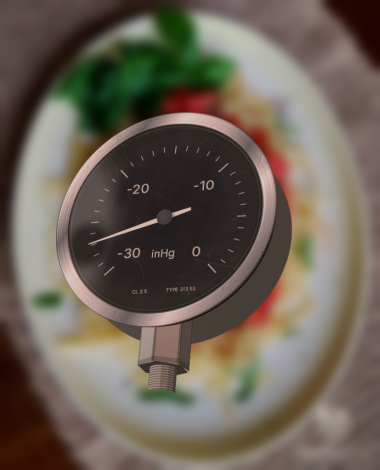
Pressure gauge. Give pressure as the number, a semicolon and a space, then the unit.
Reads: -27; inHg
